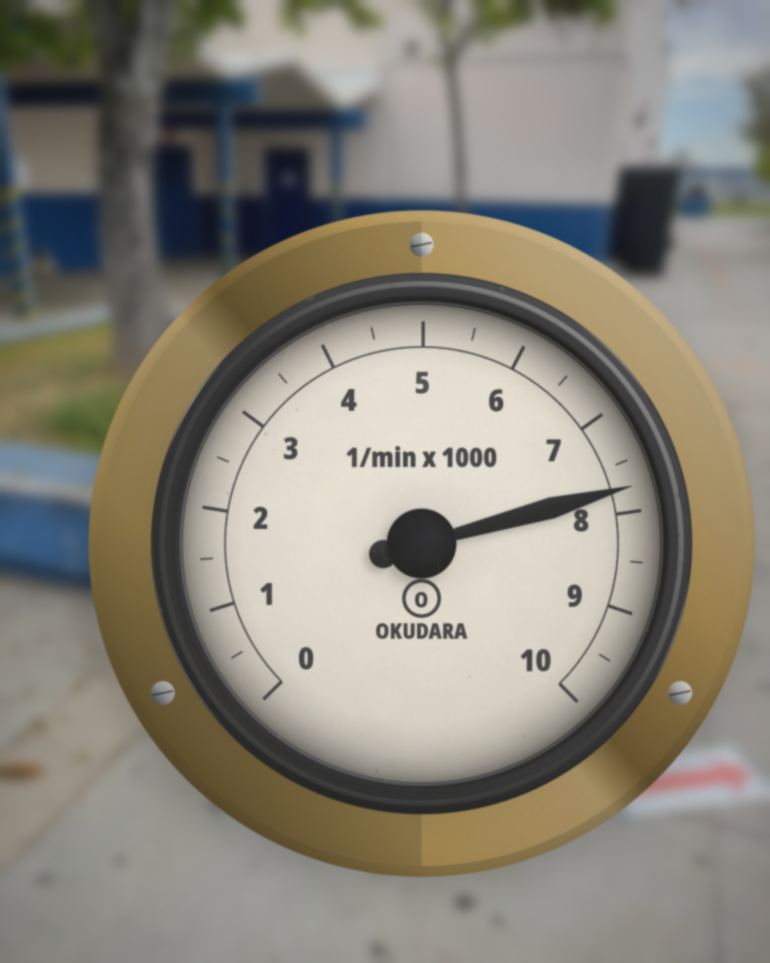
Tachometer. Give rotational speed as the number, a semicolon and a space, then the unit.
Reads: 7750; rpm
